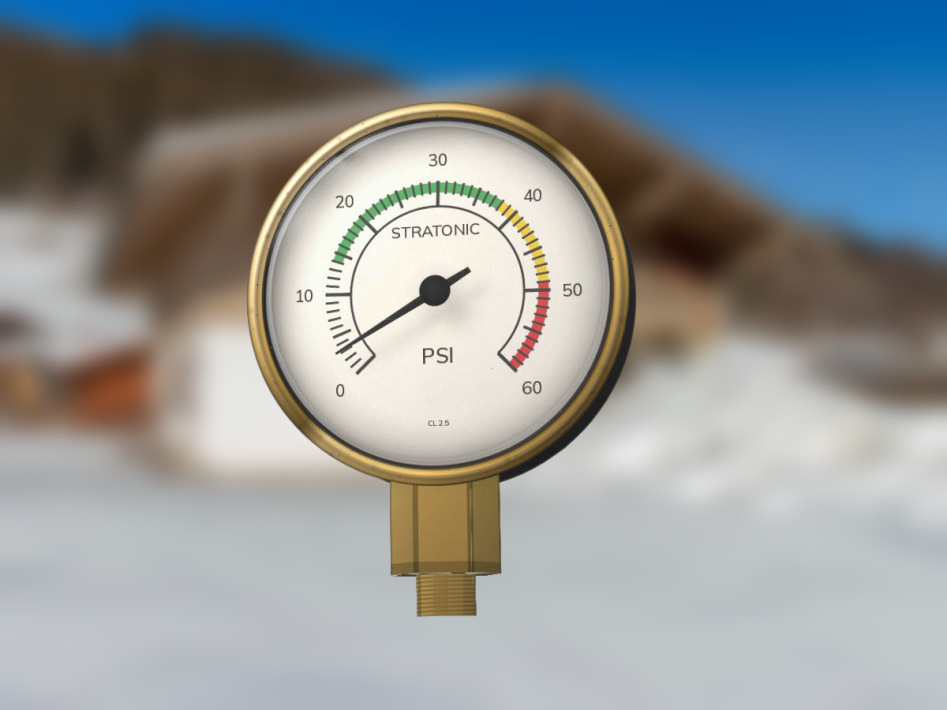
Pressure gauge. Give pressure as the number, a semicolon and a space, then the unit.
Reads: 3; psi
